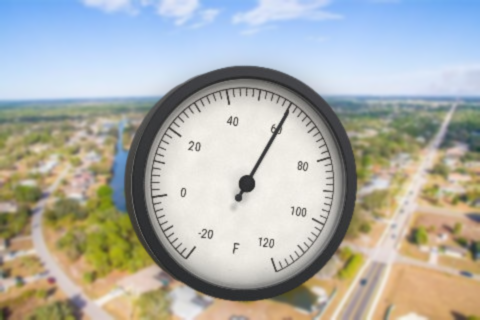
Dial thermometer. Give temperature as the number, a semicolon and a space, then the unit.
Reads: 60; °F
